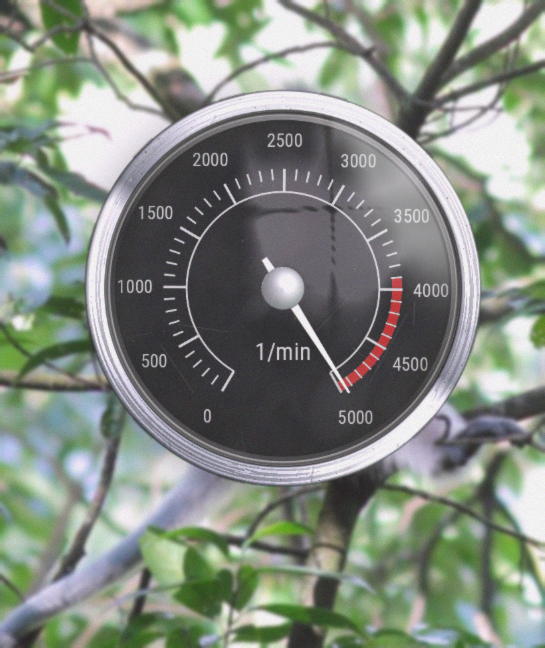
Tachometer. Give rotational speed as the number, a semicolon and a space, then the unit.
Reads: 4950; rpm
